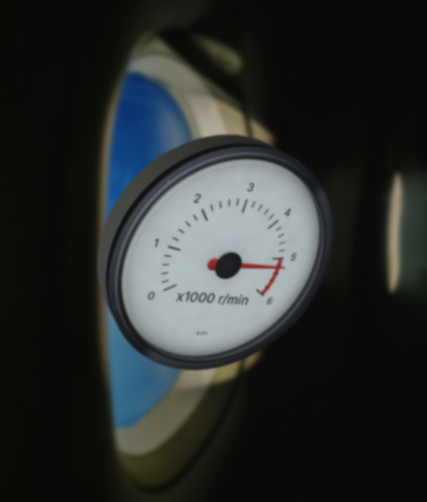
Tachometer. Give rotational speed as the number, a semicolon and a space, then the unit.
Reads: 5200; rpm
